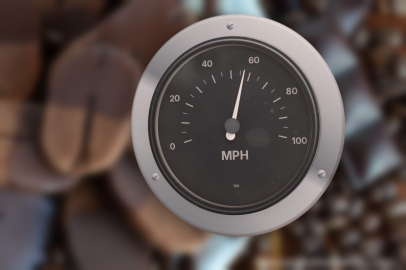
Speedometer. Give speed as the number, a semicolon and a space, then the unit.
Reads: 57.5; mph
